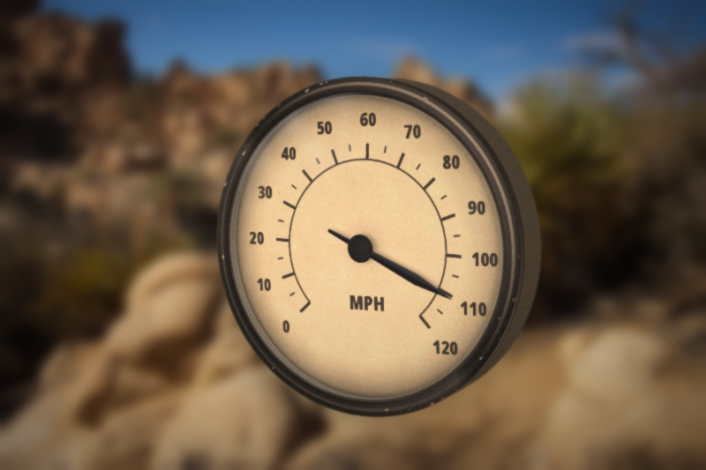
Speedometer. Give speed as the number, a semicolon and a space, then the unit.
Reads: 110; mph
